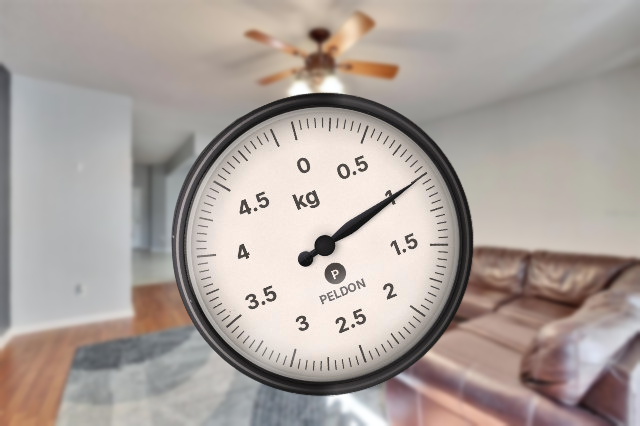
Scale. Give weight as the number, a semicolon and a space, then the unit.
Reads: 1; kg
